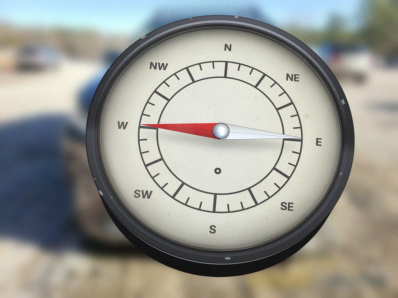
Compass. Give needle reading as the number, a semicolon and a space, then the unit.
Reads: 270; °
